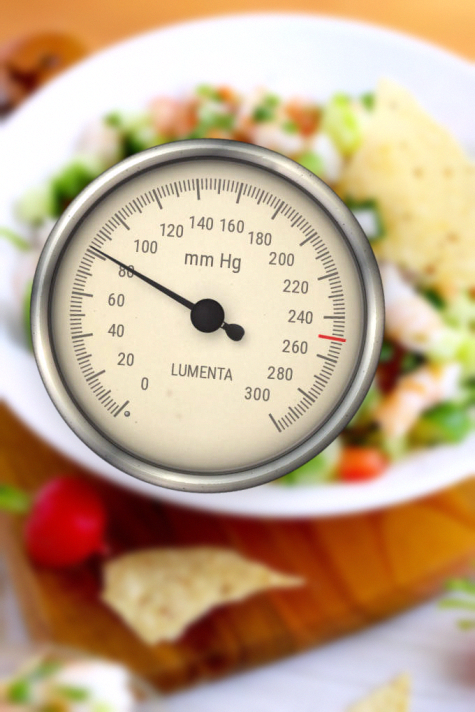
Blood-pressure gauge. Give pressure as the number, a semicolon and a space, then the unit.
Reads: 82; mmHg
